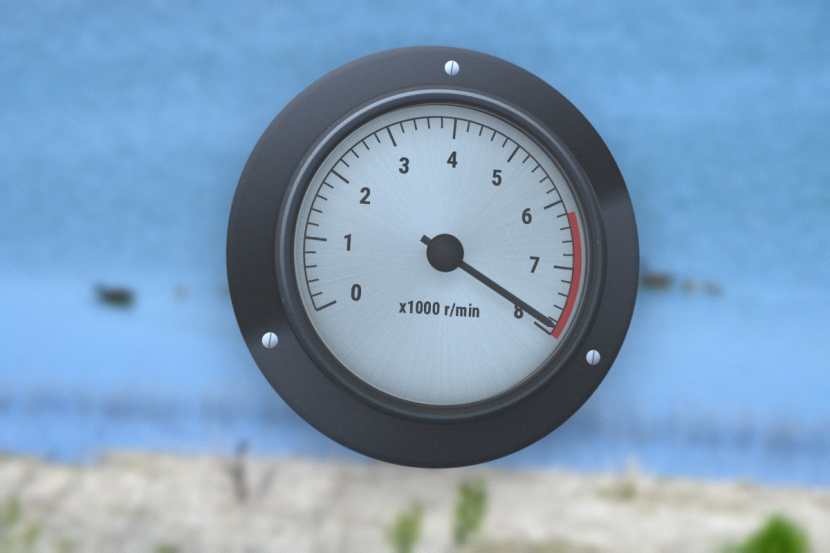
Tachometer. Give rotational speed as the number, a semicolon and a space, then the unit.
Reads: 7900; rpm
